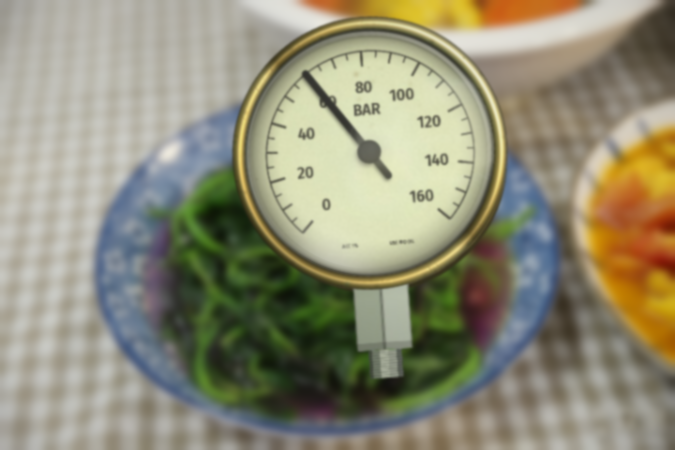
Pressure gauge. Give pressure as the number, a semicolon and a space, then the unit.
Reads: 60; bar
